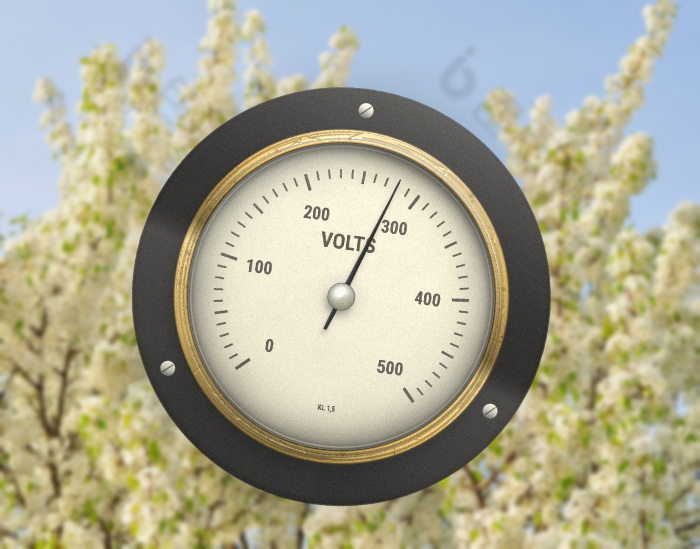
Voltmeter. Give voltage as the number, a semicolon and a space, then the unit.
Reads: 280; V
